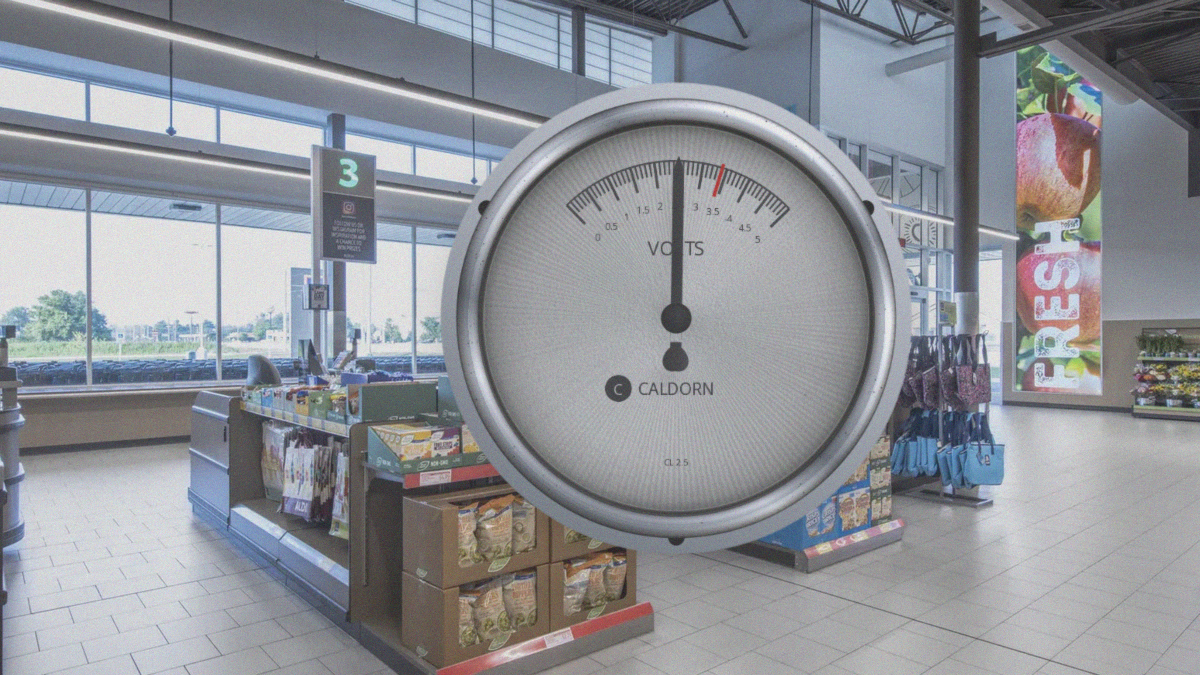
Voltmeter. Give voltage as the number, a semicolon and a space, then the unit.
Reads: 2.5; V
